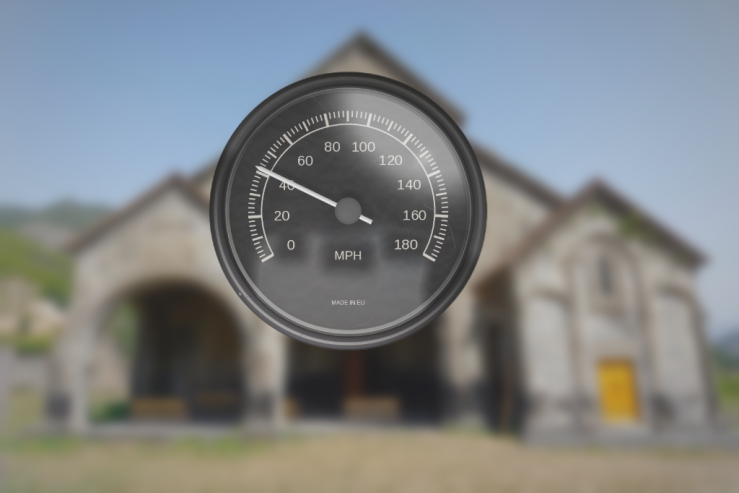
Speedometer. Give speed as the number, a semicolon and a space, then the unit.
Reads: 42; mph
